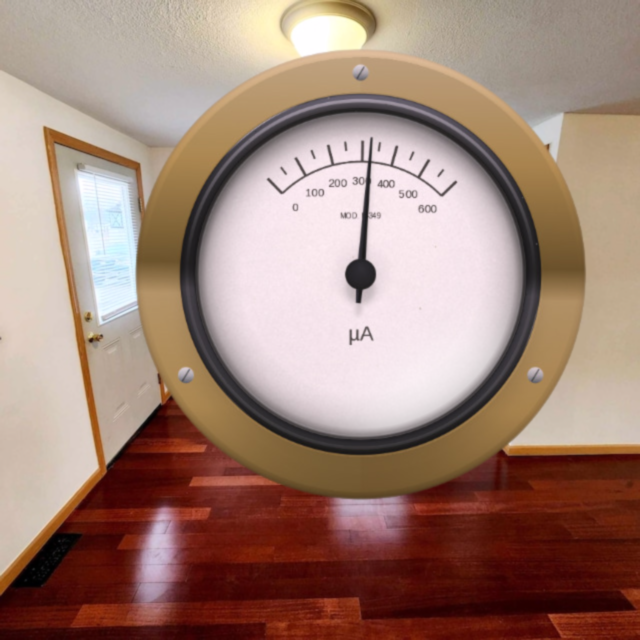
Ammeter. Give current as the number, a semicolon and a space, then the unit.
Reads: 325; µA
